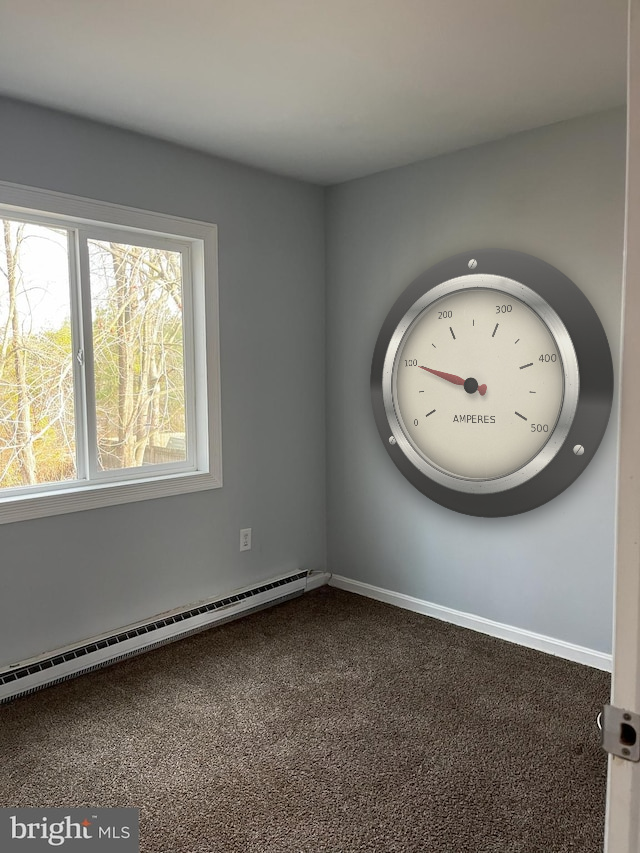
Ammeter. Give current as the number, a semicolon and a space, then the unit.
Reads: 100; A
